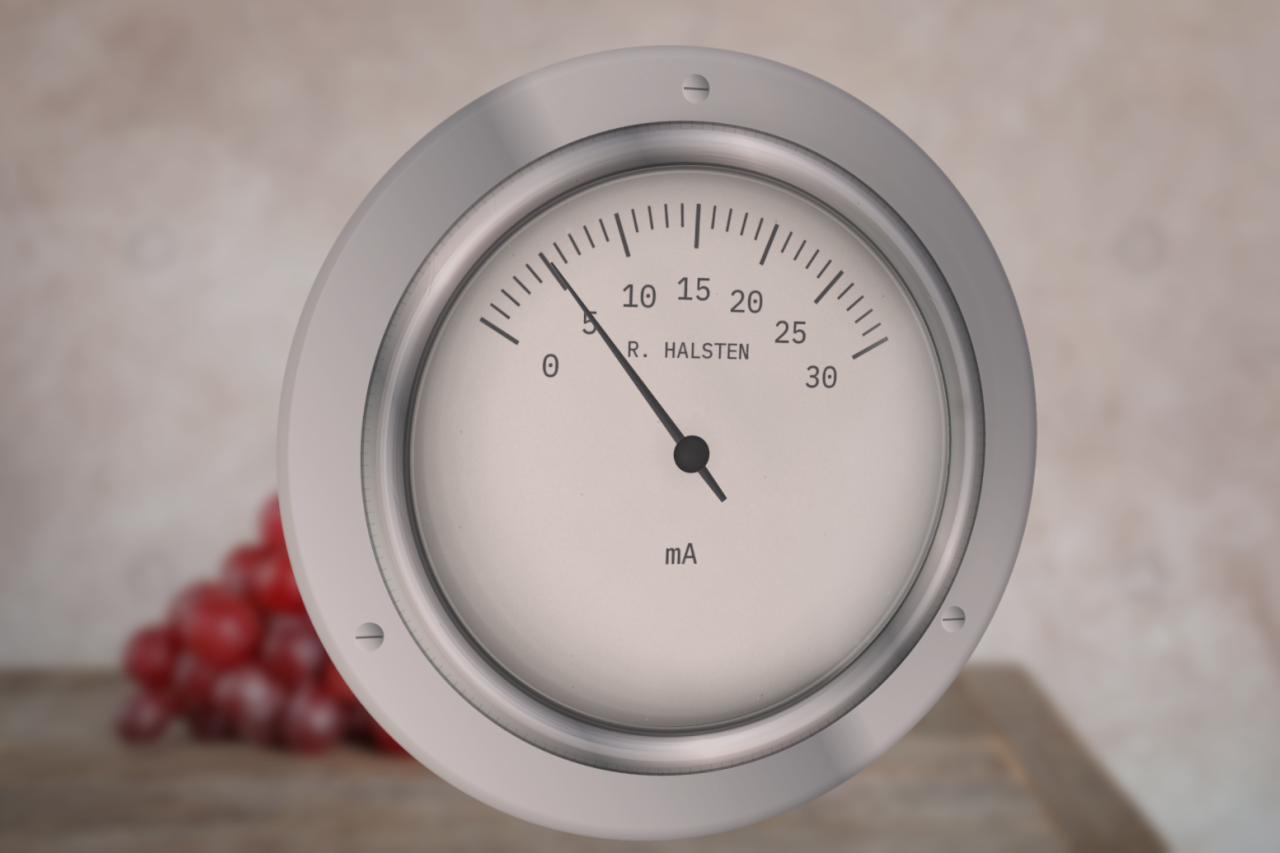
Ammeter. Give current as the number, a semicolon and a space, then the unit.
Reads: 5; mA
